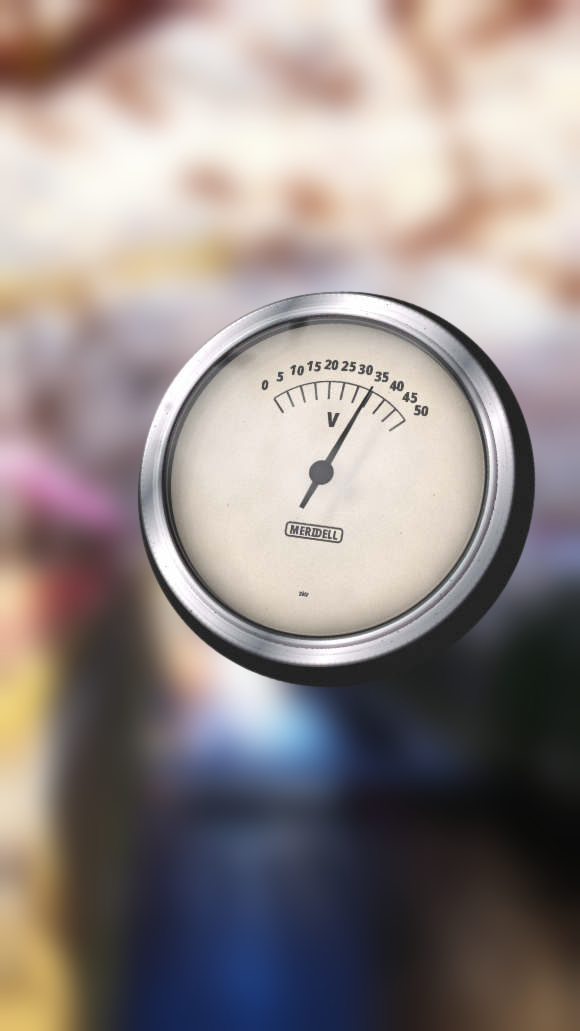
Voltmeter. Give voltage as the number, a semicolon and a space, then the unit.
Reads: 35; V
